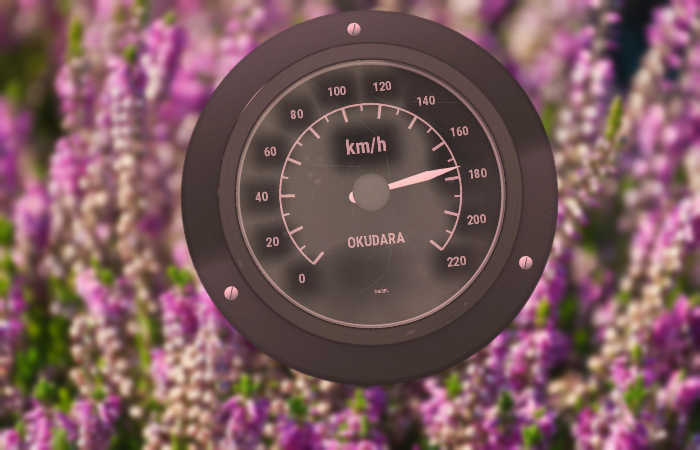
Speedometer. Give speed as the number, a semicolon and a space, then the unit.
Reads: 175; km/h
